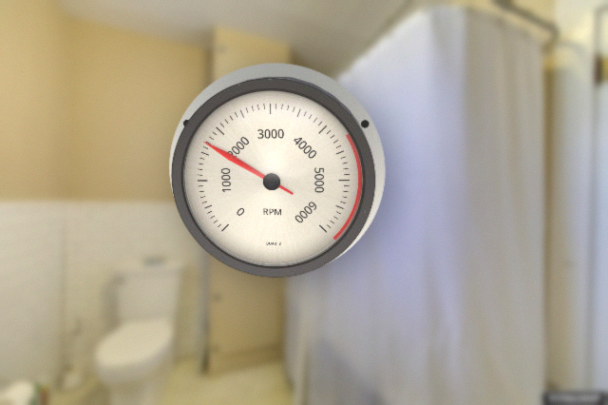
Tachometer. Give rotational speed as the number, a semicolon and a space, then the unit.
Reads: 1700; rpm
